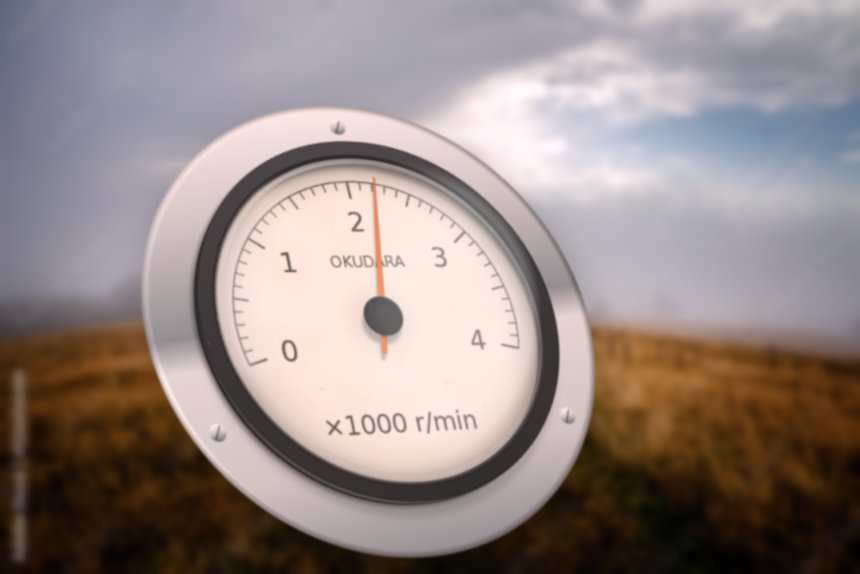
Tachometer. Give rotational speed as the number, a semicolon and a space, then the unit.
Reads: 2200; rpm
